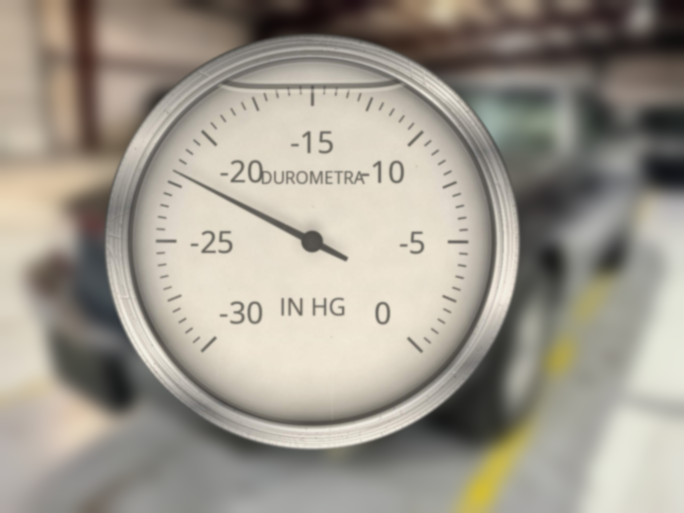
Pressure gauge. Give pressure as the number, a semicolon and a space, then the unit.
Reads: -22; inHg
